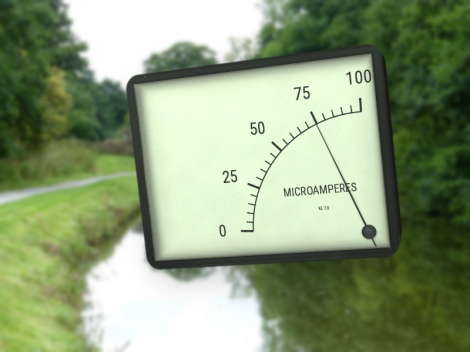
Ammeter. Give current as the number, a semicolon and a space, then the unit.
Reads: 75; µA
